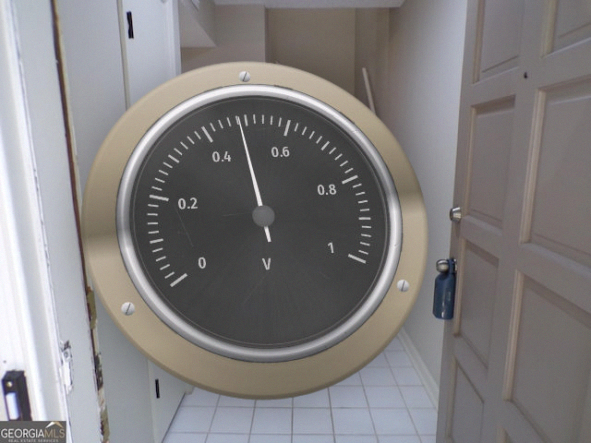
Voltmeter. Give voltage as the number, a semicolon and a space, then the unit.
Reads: 0.48; V
